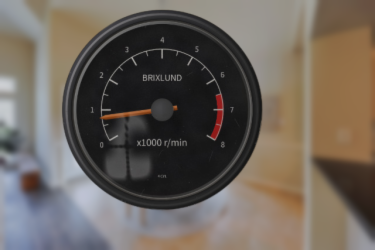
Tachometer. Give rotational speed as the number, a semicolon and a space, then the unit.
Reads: 750; rpm
